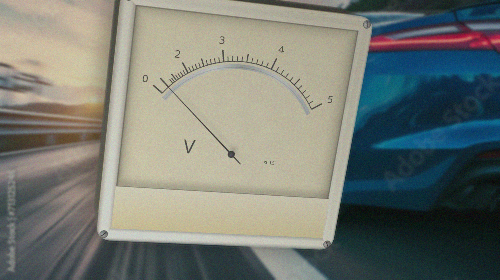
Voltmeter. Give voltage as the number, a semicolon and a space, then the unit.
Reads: 1; V
